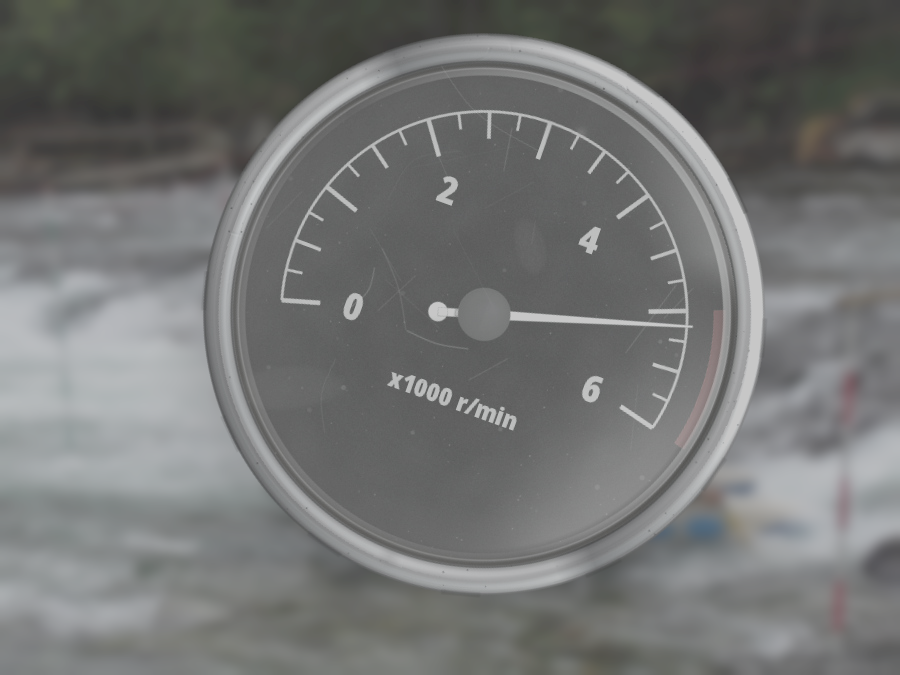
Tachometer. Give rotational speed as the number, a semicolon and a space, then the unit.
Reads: 5125; rpm
